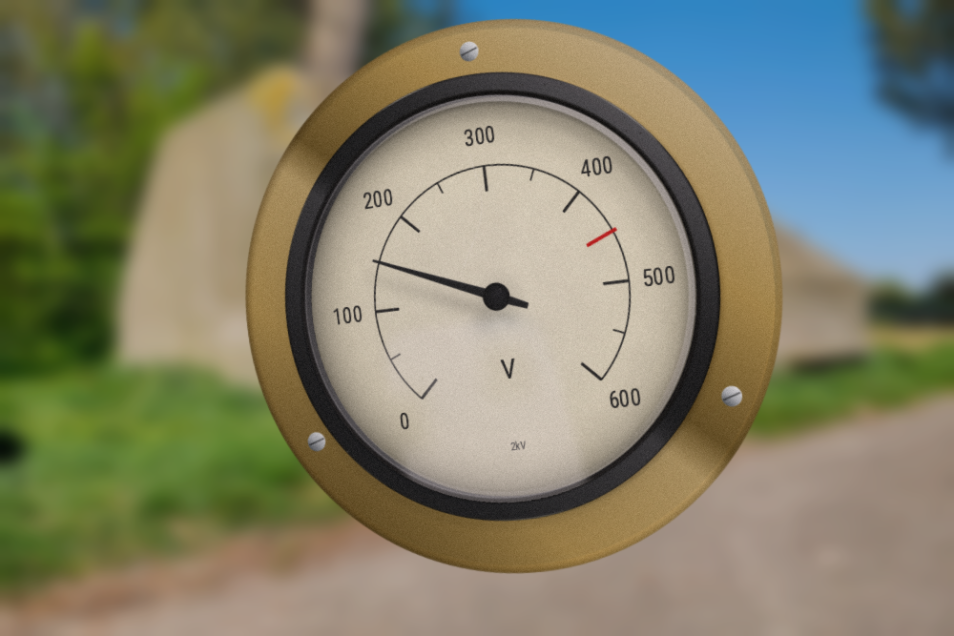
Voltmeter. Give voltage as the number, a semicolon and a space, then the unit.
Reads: 150; V
